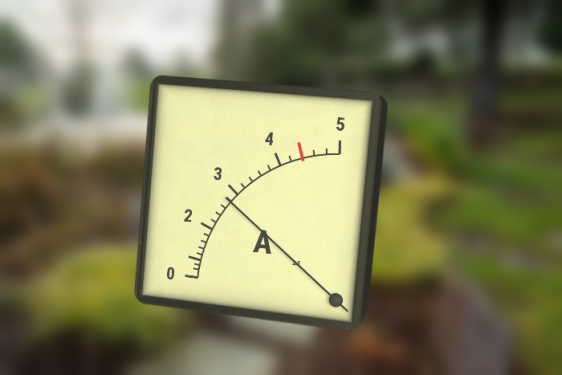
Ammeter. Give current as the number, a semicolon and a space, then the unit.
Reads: 2.8; A
